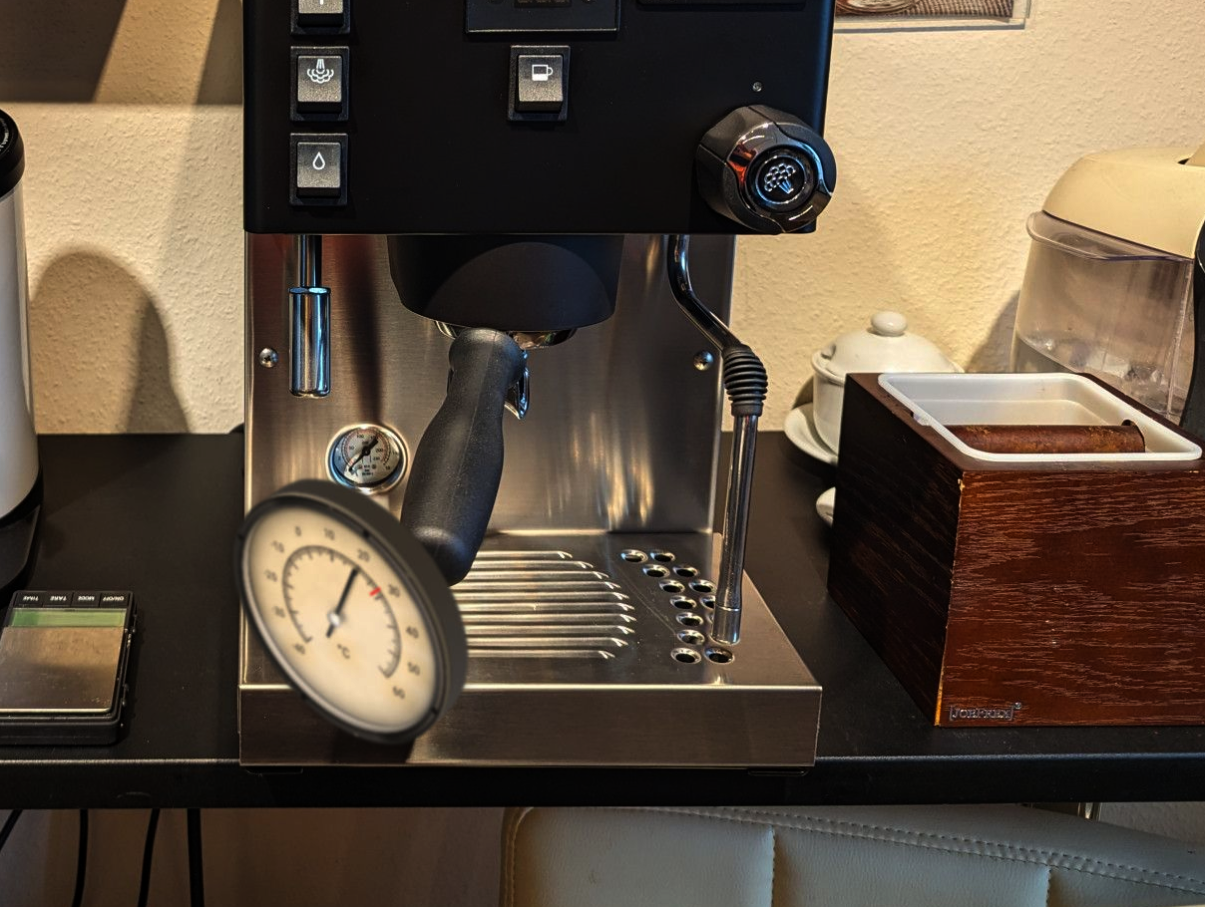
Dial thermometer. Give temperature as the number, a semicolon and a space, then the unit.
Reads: 20; °C
